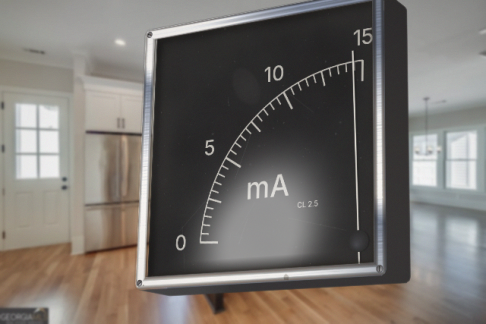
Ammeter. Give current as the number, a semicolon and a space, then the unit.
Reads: 14.5; mA
